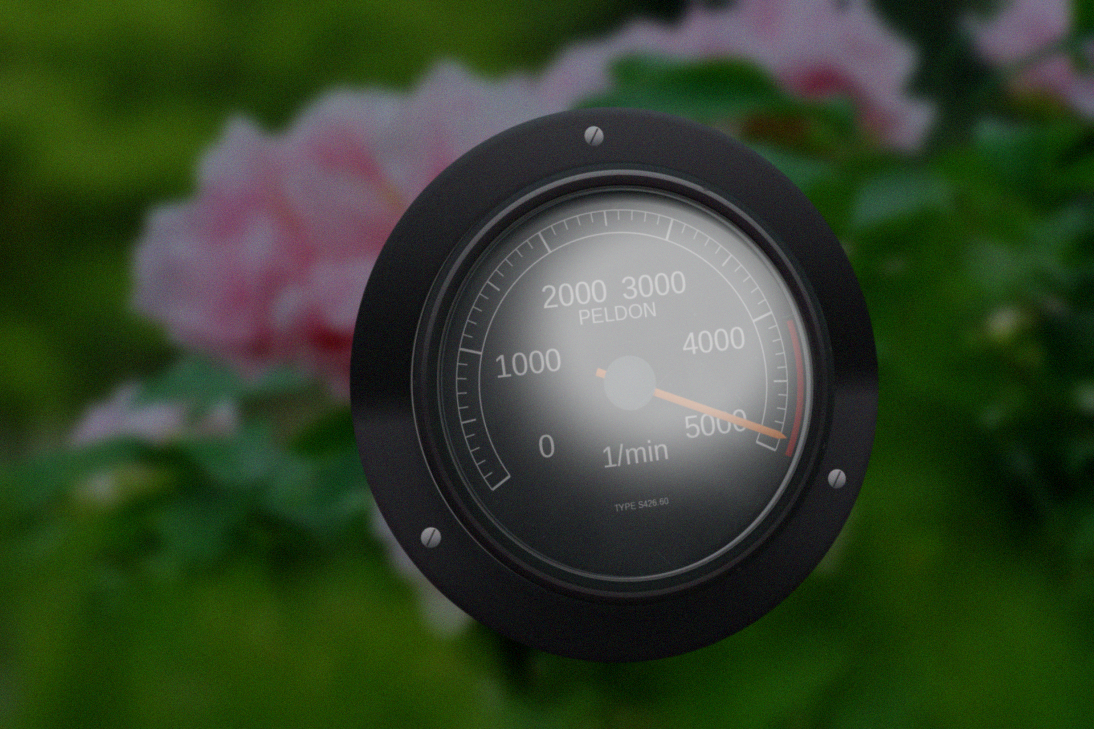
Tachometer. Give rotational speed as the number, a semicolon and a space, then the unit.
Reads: 4900; rpm
